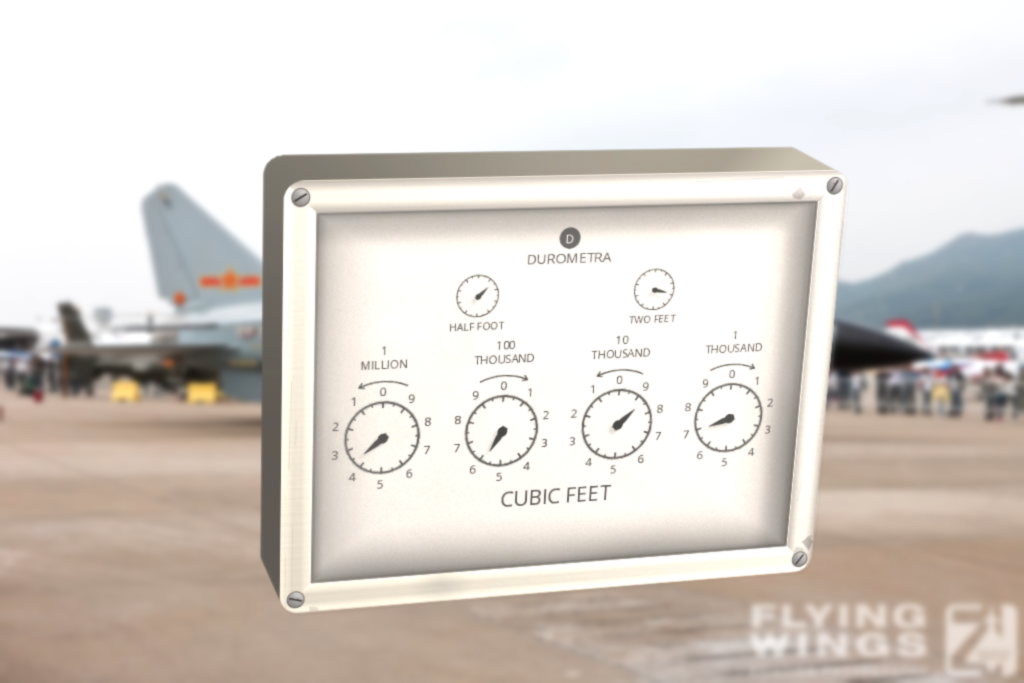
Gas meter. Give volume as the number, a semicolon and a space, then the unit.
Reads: 358700; ft³
